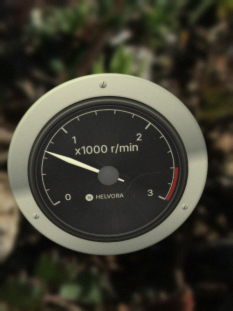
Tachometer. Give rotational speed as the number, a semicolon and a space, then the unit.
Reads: 700; rpm
